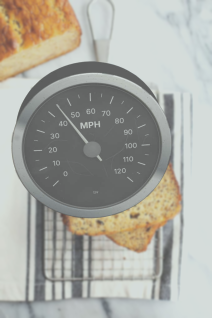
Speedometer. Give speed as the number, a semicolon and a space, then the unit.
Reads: 45; mph
